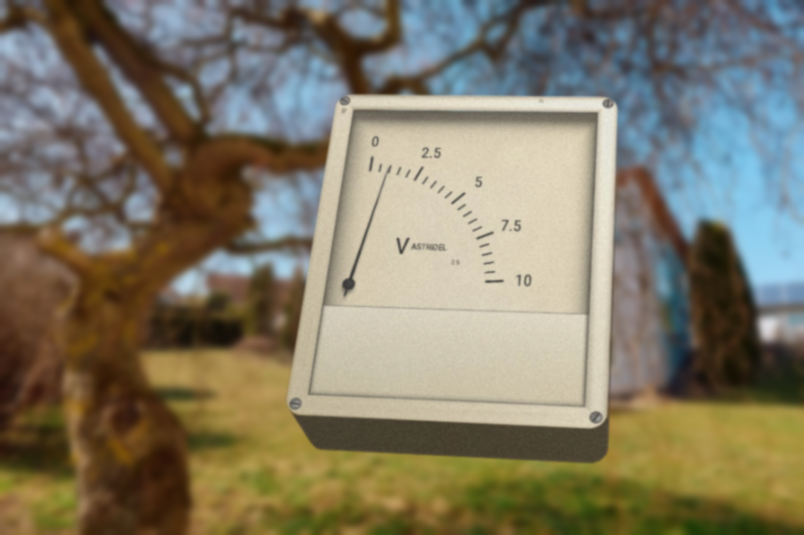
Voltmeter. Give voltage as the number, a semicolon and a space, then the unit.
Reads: 1; V
